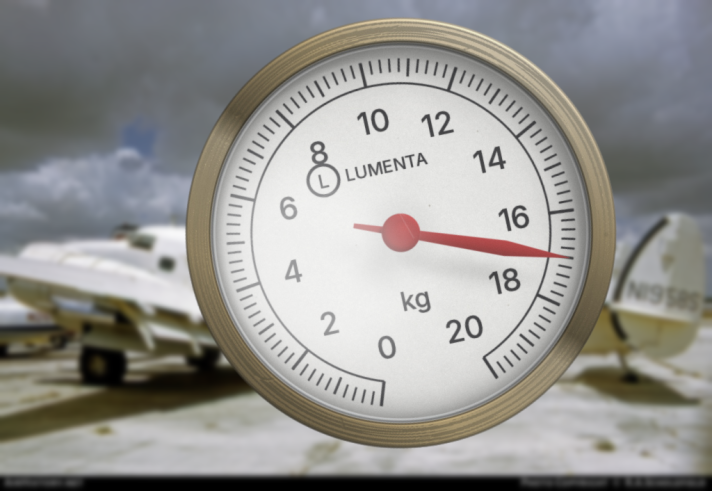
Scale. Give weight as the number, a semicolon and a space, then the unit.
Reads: 17; kg
